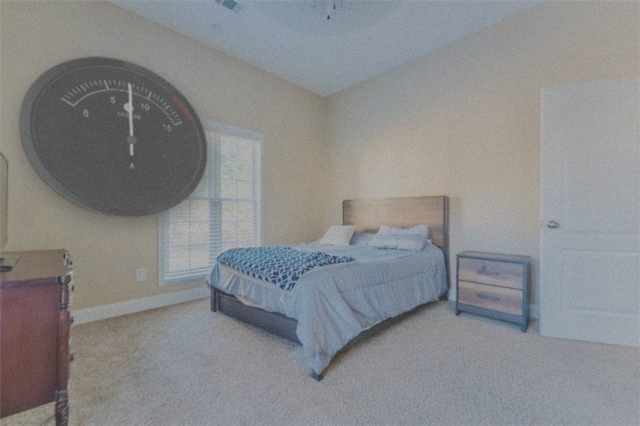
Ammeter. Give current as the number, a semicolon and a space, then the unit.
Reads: 7.5; A
